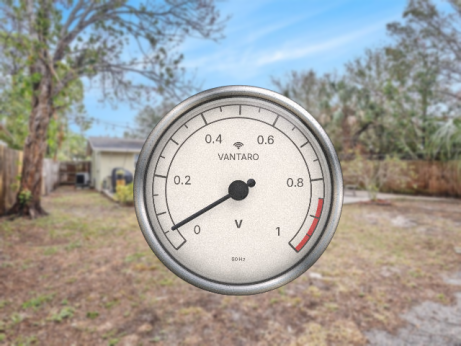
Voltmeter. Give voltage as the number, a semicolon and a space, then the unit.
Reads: 0.05; V
